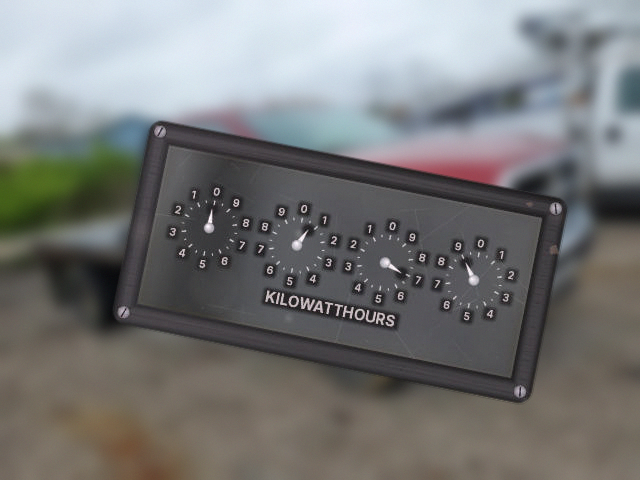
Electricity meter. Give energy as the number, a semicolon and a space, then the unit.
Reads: 69; kWh
